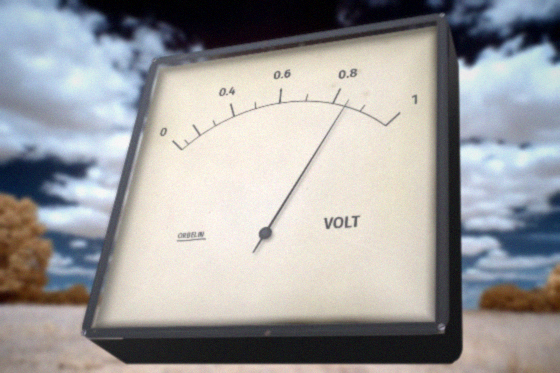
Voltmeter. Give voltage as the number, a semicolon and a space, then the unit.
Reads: 0.85; V
